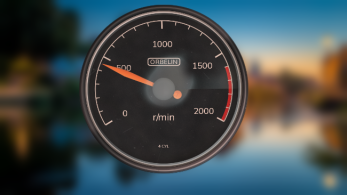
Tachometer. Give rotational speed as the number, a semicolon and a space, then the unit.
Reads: 450; rpm
